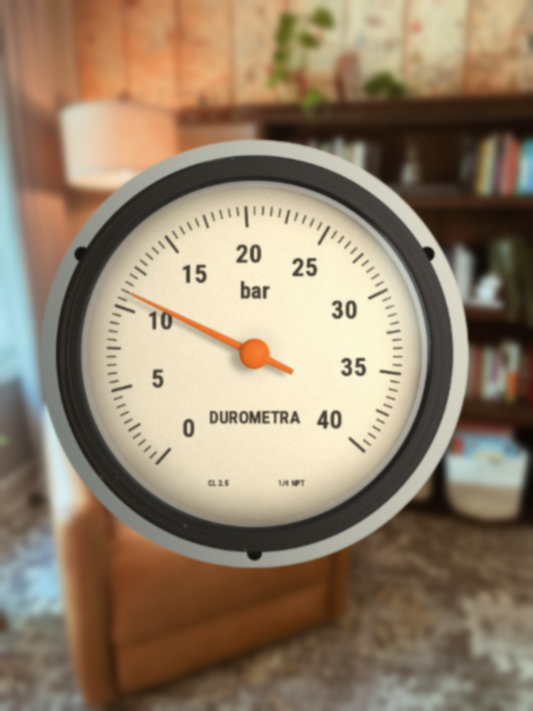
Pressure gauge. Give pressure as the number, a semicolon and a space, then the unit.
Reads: 11; bar
